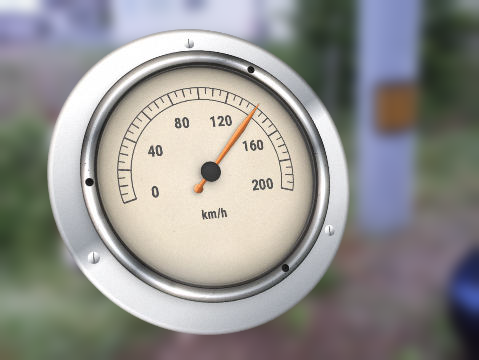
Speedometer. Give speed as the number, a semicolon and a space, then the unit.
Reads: 140; km/h
